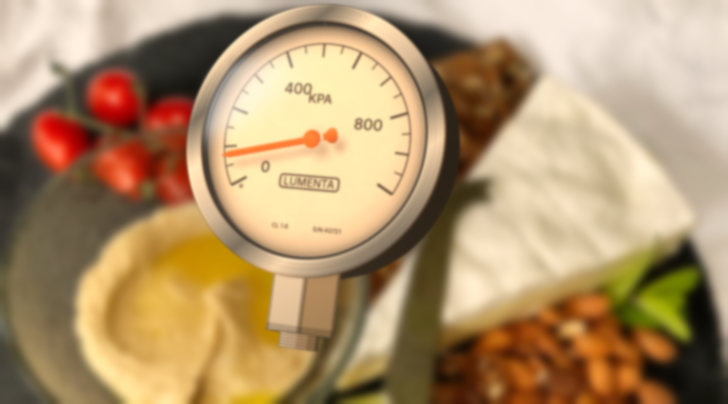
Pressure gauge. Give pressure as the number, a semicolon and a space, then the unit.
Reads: 75; kPa
